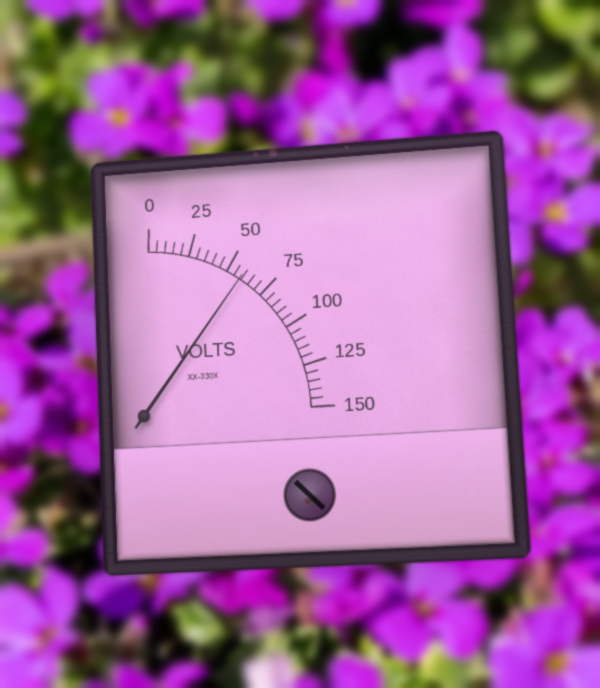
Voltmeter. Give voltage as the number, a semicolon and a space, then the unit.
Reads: 60; V
